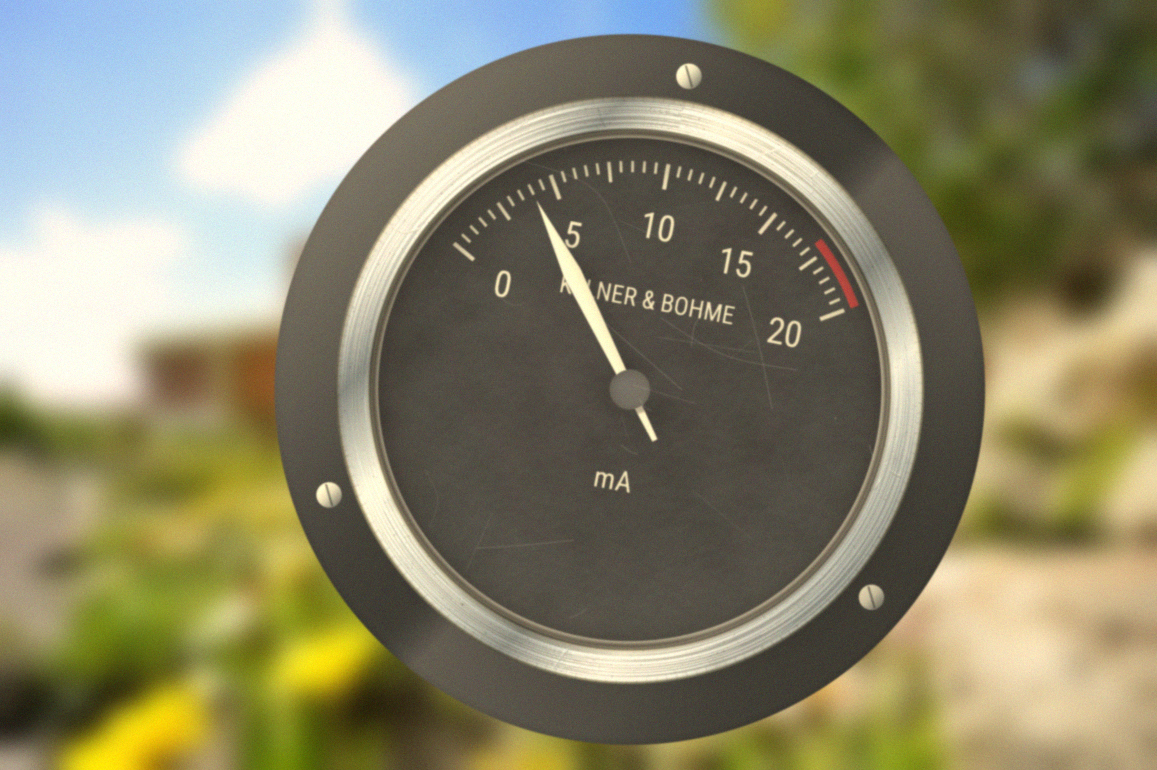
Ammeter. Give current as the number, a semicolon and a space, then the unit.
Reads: 4; mA
